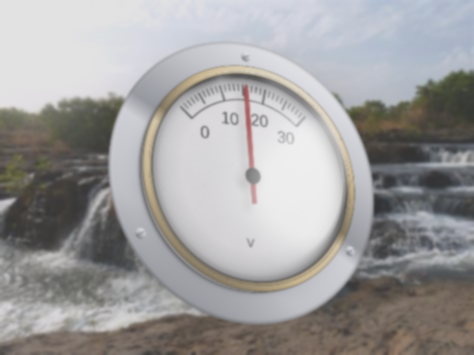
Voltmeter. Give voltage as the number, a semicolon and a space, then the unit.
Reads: 15; V
